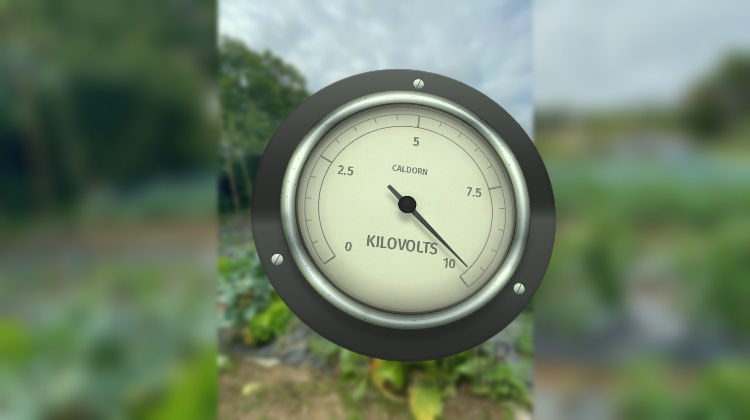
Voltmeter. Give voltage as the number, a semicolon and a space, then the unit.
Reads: 9.75; kV
